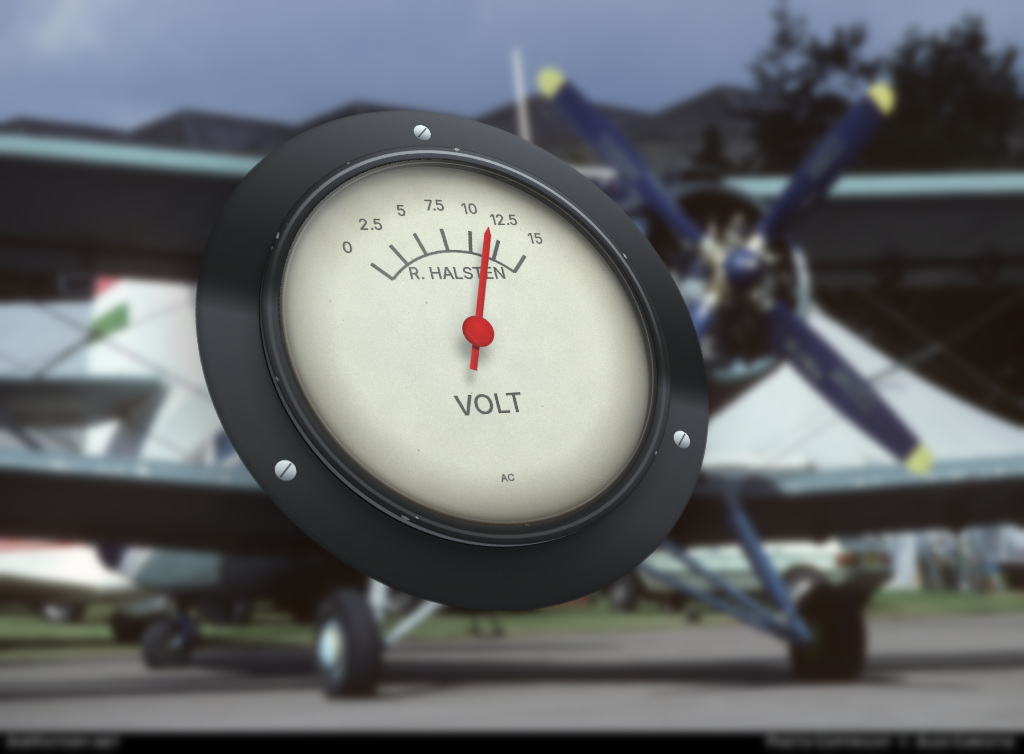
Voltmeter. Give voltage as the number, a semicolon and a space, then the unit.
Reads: 11.25; V
